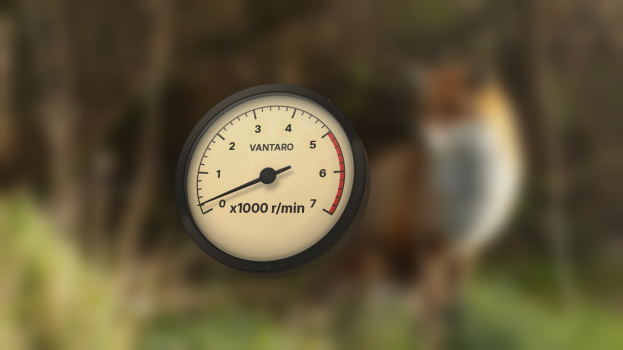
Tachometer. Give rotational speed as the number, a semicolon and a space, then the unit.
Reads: 200; rpm
